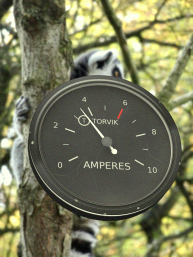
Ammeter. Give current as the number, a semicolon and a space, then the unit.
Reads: 3.5; A
